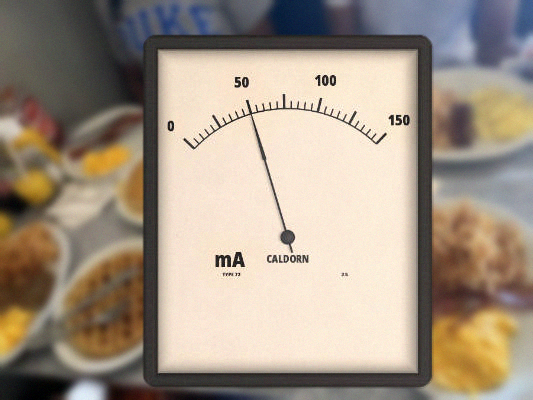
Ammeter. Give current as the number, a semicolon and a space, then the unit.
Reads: 50; mA
